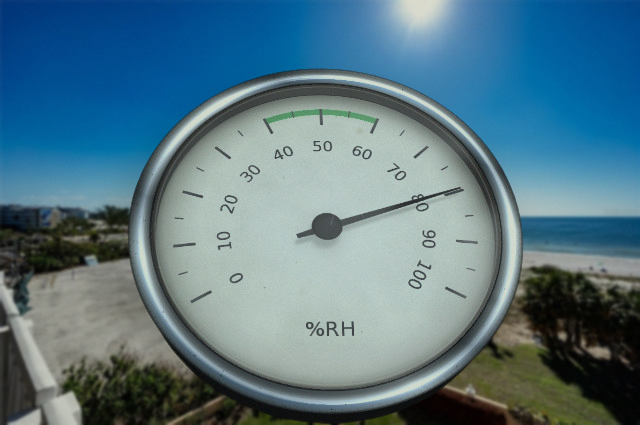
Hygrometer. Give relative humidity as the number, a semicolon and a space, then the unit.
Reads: 80; %
